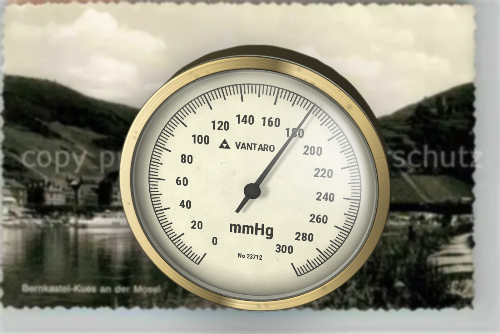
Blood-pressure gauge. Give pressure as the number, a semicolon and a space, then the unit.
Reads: 180; mmHg
